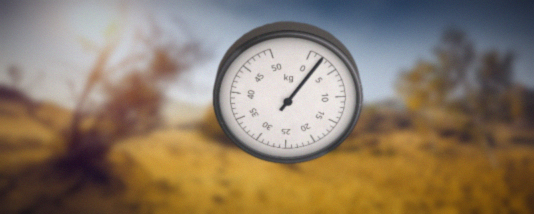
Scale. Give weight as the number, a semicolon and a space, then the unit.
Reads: 2; kg
